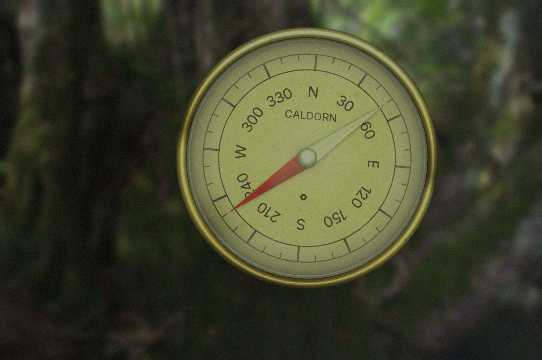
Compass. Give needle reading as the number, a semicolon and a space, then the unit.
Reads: 230; °
